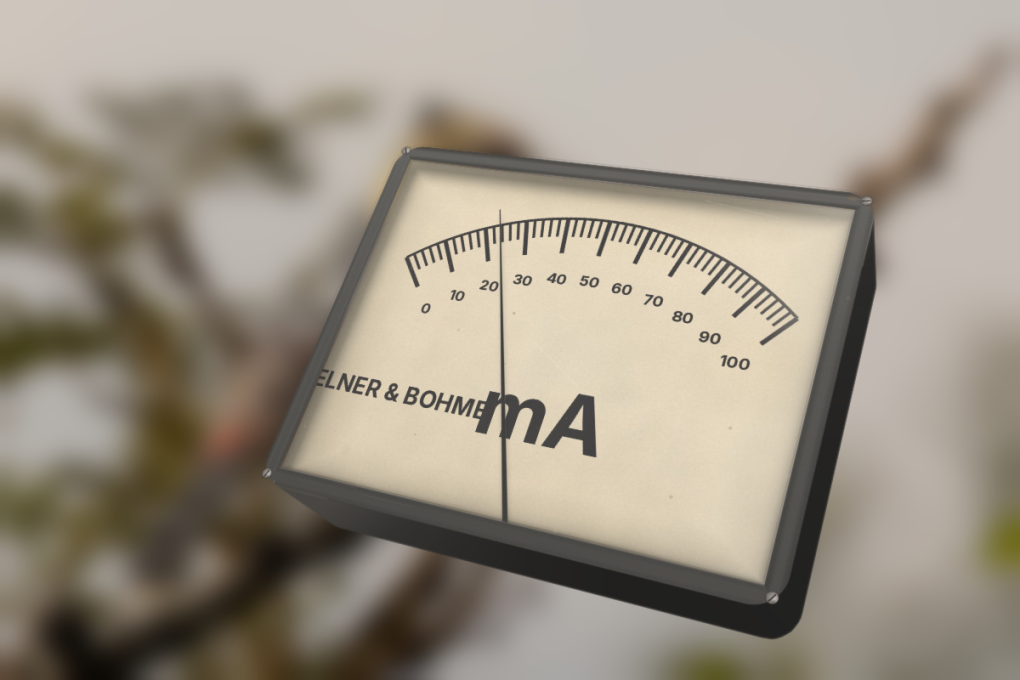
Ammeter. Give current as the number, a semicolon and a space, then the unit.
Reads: 24; mA
